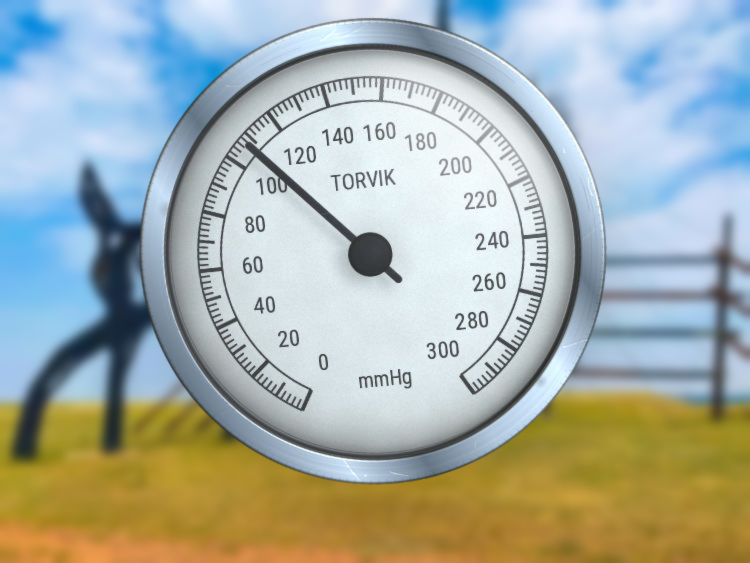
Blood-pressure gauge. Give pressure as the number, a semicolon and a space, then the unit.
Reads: 108; mmHg
